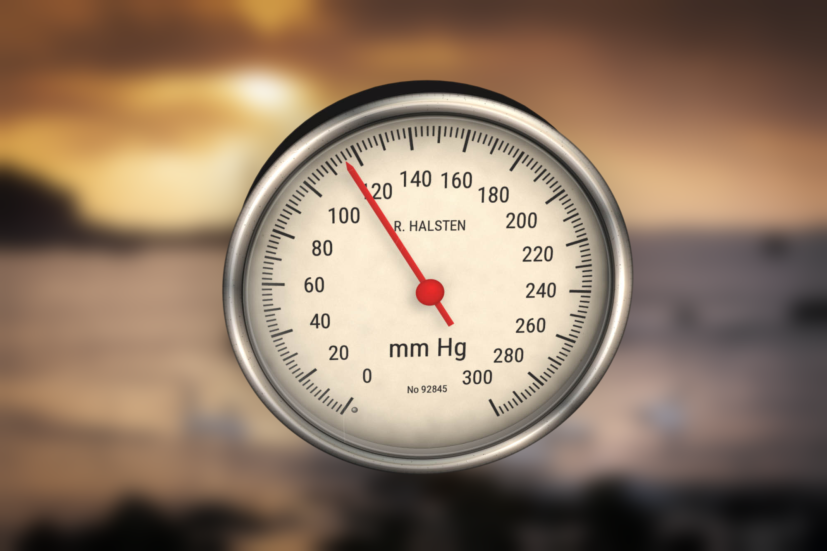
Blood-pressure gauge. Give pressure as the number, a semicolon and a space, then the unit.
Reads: 116; mmHg
